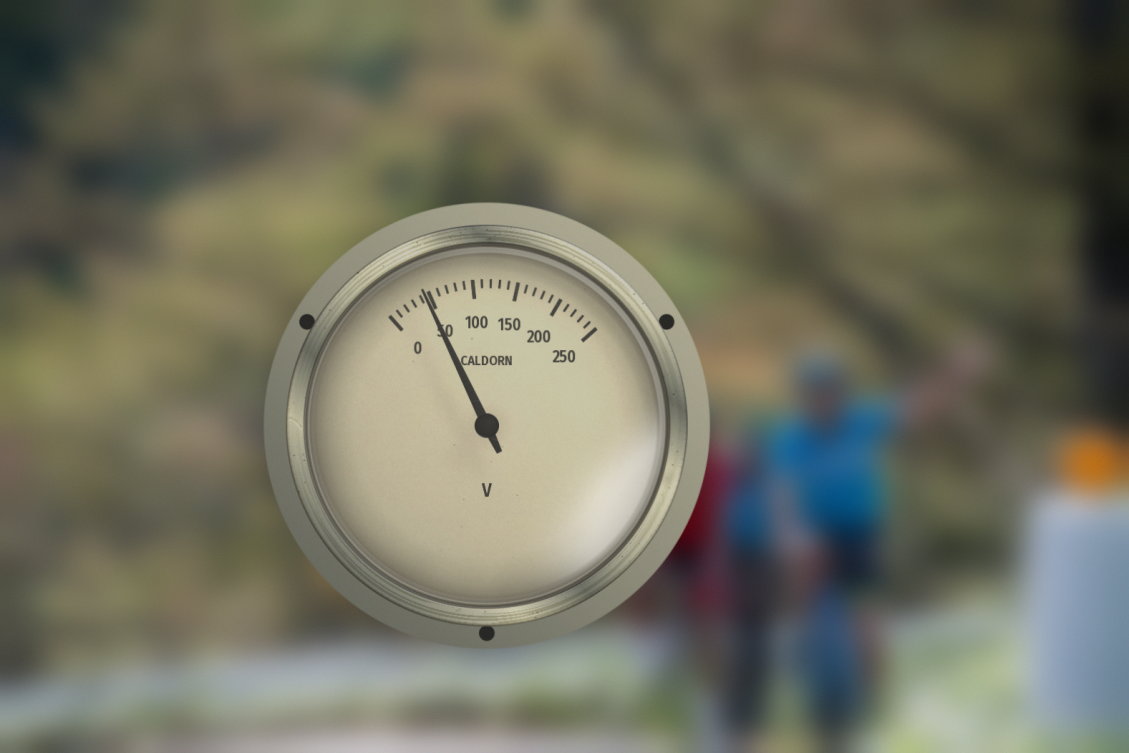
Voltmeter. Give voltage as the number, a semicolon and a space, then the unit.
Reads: 45; V
